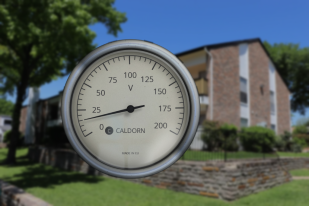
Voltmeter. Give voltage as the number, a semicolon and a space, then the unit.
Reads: 15; V
